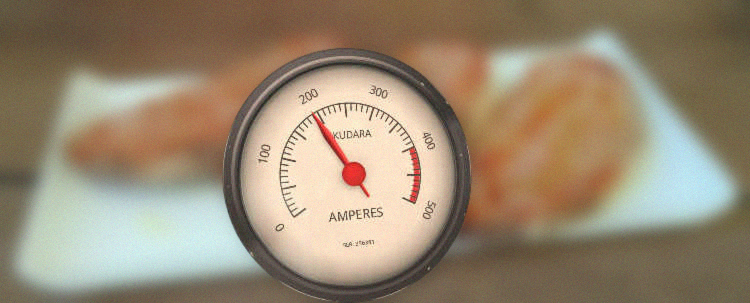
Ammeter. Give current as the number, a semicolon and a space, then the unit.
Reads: 190; A
